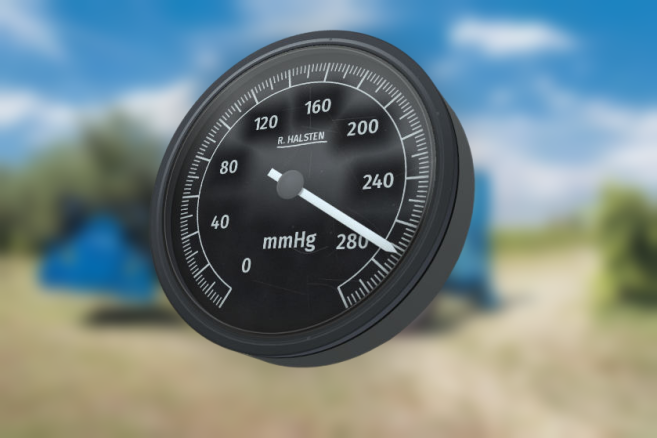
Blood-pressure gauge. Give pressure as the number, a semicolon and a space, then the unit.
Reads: 272; mmHg
